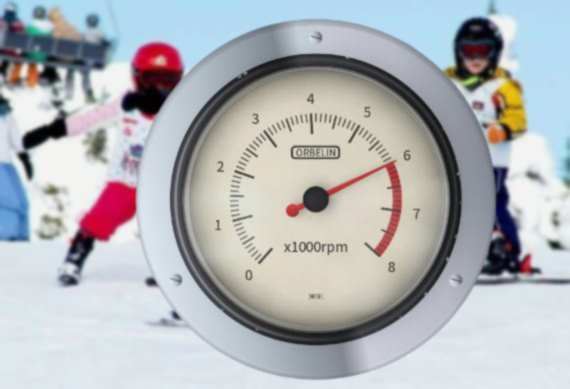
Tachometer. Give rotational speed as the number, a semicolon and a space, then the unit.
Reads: 6000; rpm
